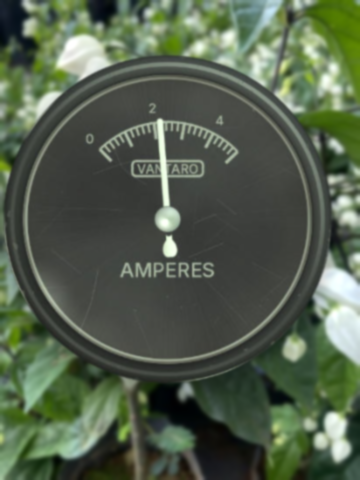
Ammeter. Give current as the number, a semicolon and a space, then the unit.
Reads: 2.2; A
